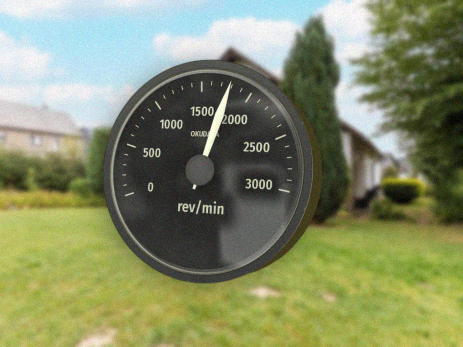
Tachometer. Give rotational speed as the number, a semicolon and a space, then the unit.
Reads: 1800; rpm
